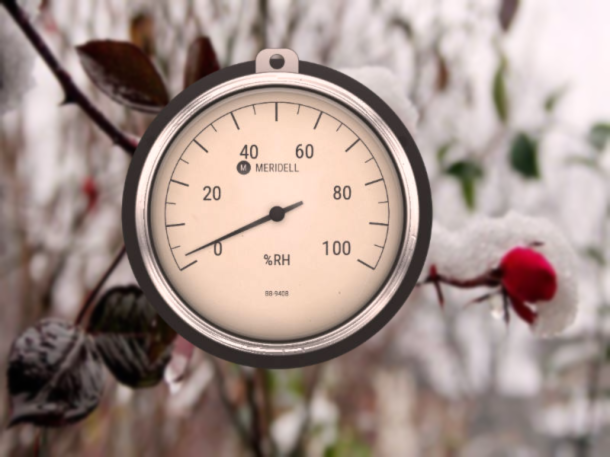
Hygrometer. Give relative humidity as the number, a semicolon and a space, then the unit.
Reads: 2.5; %
